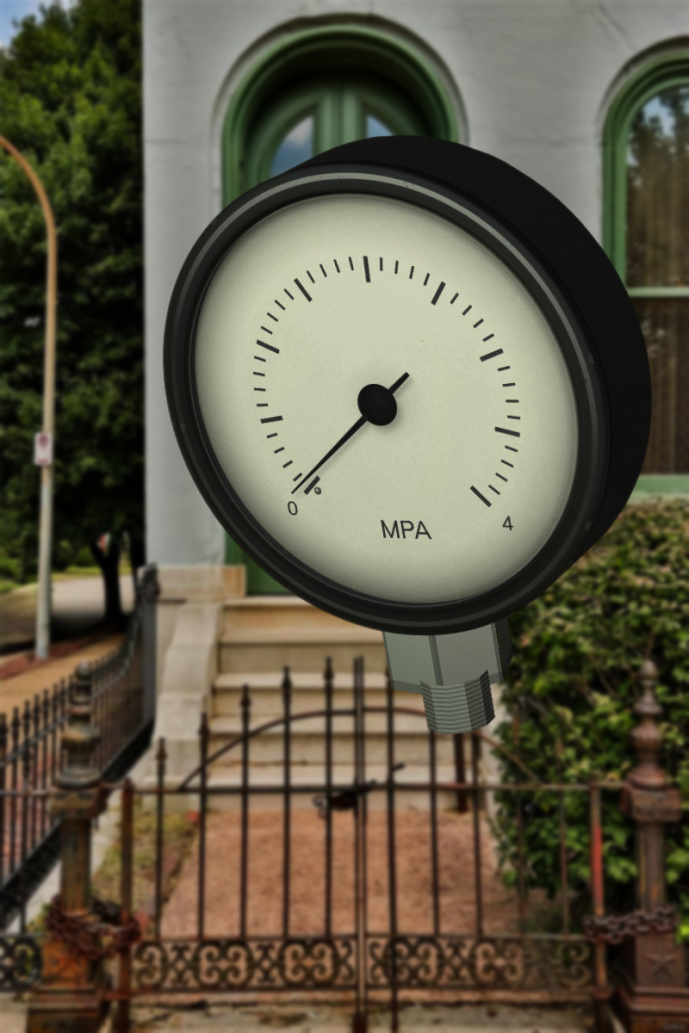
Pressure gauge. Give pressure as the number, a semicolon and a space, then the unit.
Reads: 0.05; MPa
